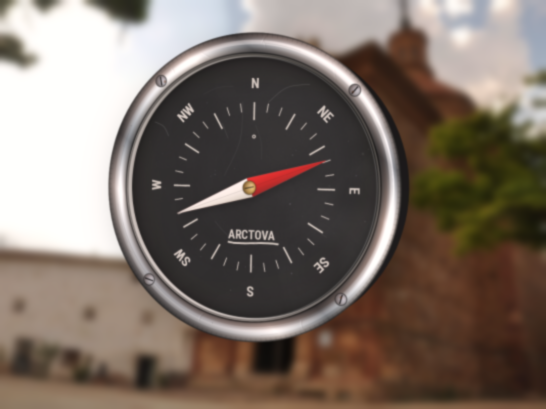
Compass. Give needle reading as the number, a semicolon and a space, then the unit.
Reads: 70; °
